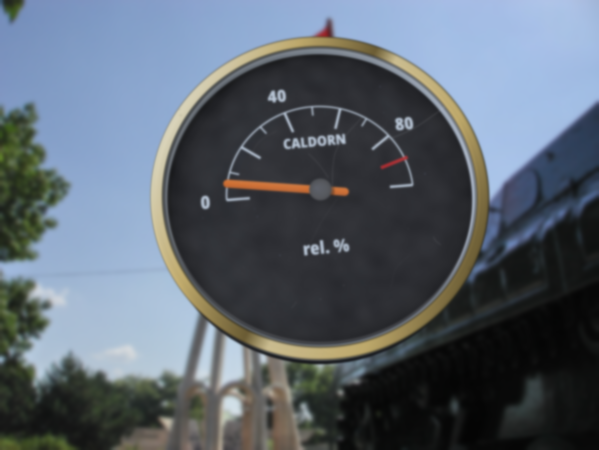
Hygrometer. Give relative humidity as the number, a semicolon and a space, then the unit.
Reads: 5; %
